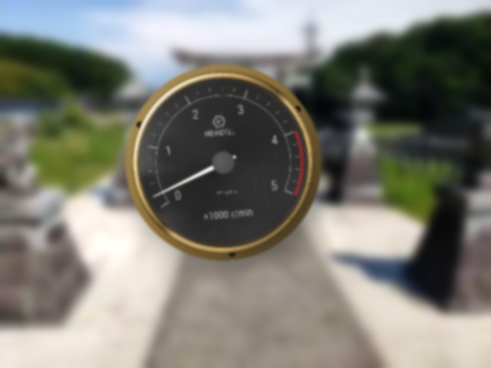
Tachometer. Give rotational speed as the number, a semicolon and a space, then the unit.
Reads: 200; rpm
